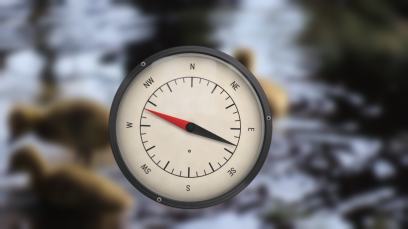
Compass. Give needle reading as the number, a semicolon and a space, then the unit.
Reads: 290; °
